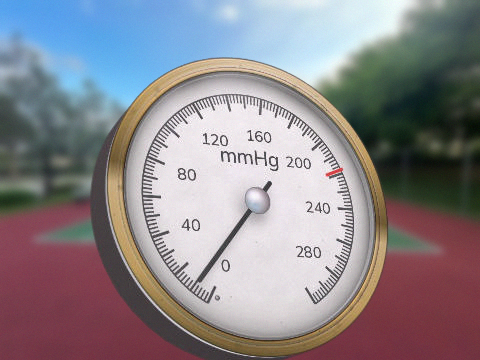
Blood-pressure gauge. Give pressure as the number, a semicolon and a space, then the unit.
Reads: 10; mmHg
